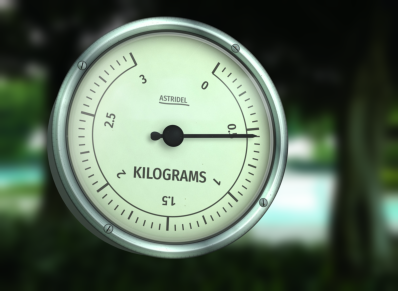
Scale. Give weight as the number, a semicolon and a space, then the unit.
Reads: 0.55; kg
